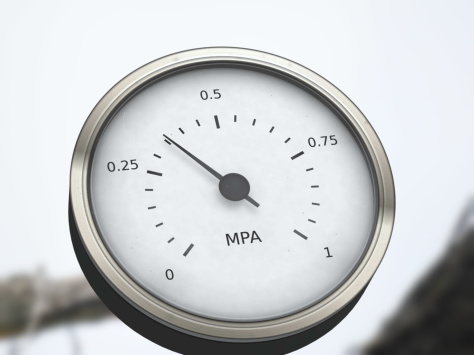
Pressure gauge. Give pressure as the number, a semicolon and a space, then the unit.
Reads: 0.35; MPa
